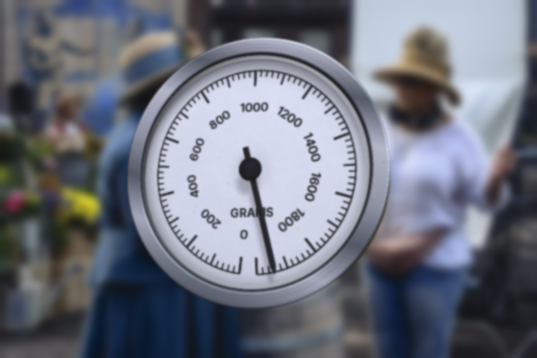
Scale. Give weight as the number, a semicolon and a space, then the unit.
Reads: 1940; g
